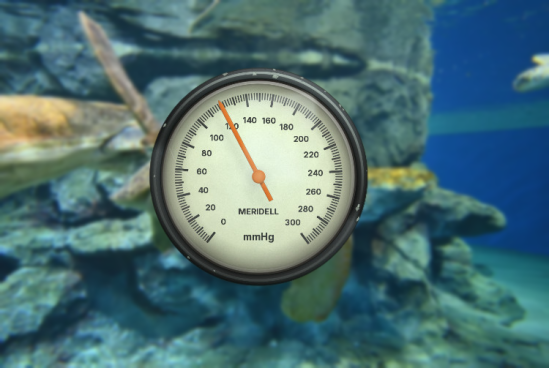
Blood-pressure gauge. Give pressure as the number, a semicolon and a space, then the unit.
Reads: 120; mmHg
